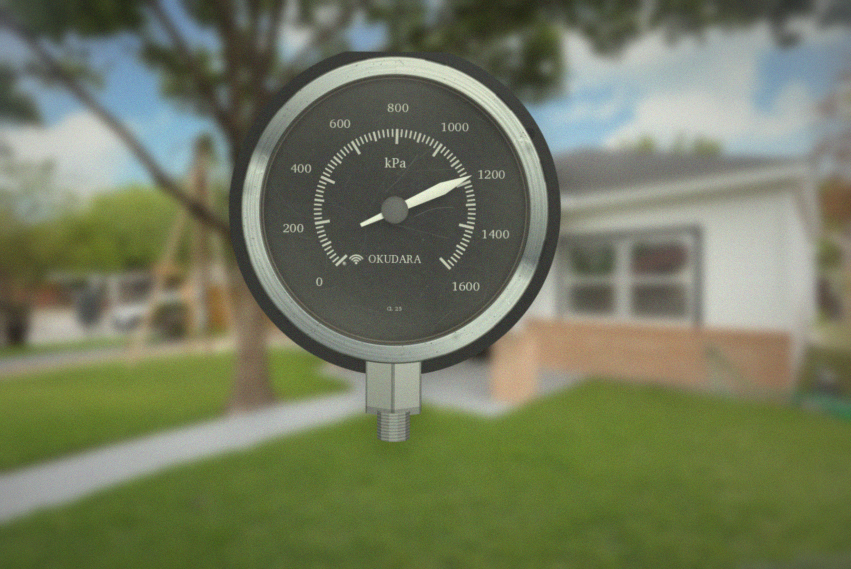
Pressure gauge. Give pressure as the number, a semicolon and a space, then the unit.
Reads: 1180; kPa
